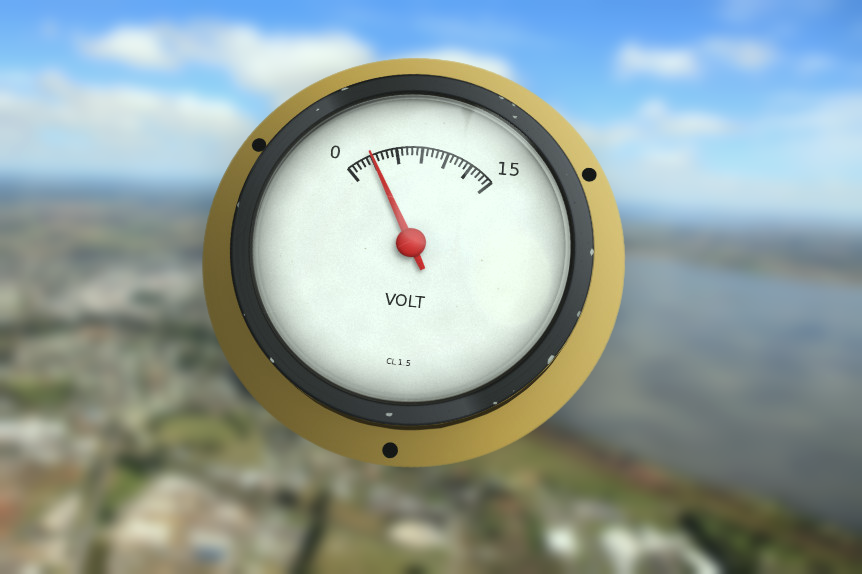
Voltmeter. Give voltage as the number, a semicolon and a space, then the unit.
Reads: 2.5; V
